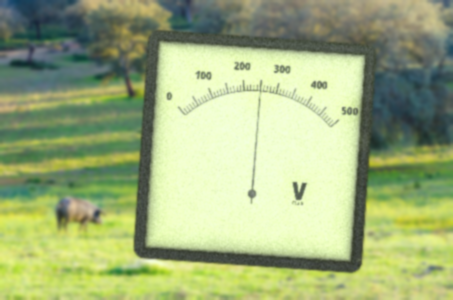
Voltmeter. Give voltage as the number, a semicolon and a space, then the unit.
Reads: 250; V
